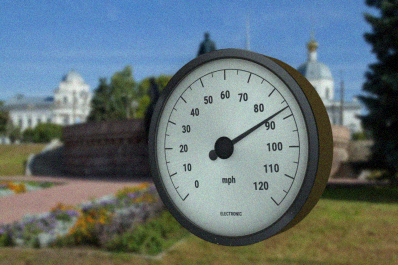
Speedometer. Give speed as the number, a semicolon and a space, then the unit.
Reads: 87.5; mph
